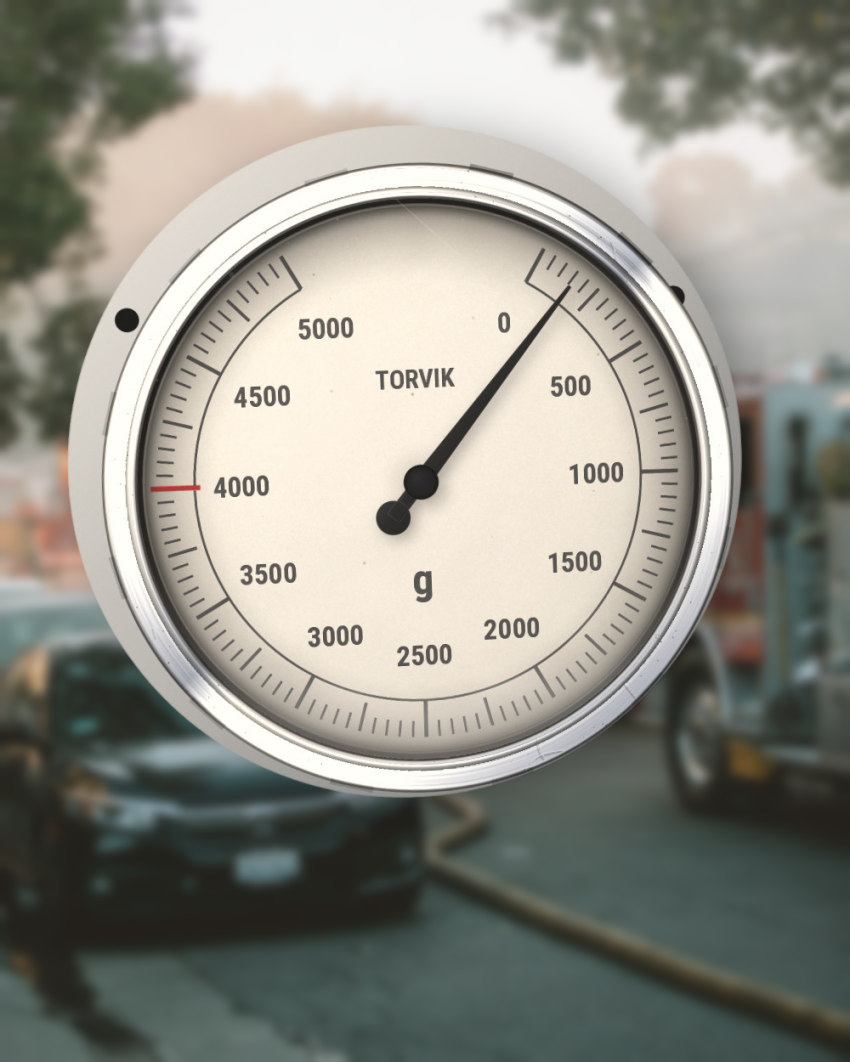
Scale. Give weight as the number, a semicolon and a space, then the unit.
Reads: 150; g
